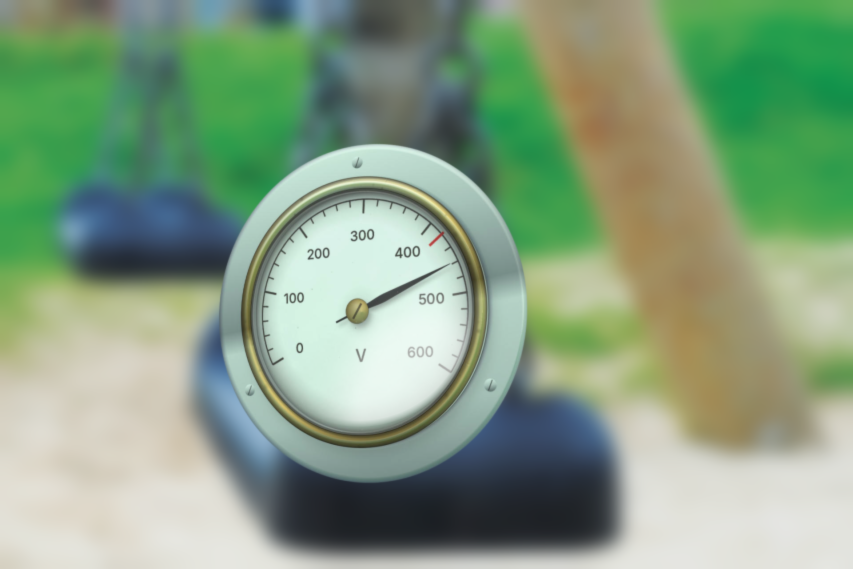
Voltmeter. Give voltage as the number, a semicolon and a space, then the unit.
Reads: 460; V
